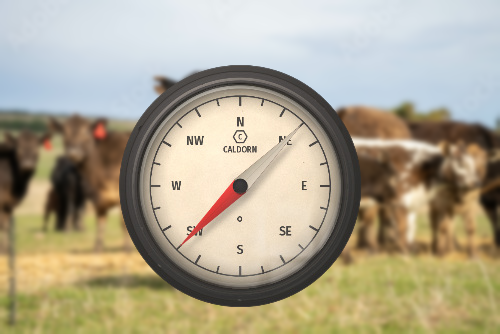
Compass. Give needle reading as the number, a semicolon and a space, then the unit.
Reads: 225; °
